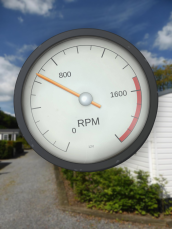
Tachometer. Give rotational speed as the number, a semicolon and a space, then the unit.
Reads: 650; rpm
